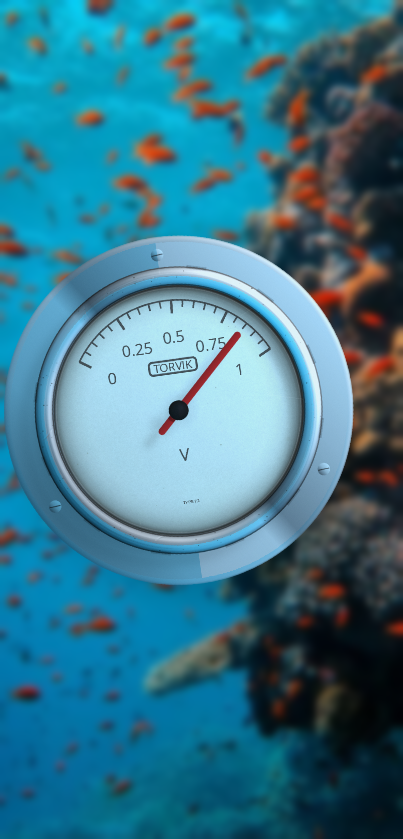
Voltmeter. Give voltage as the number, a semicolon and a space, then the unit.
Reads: 0.85; V
